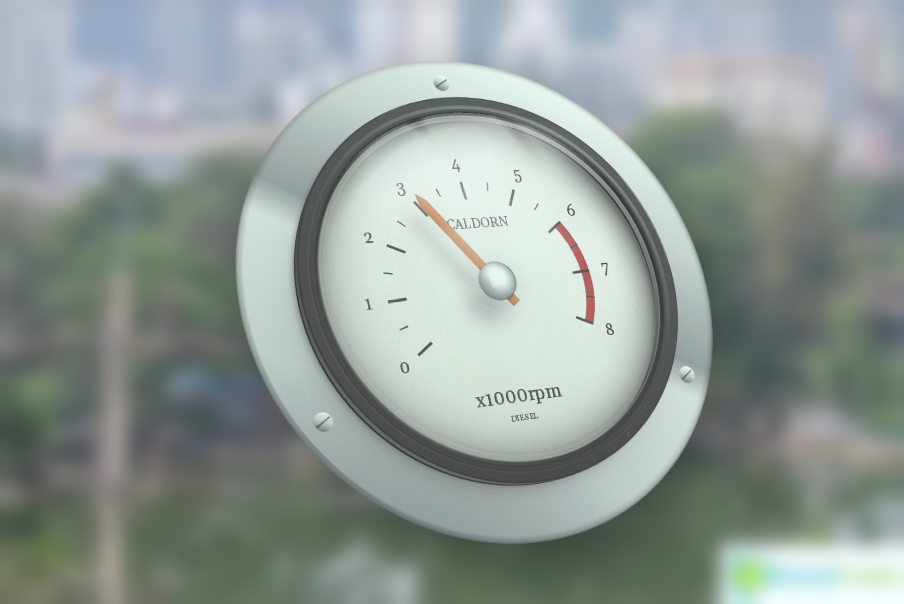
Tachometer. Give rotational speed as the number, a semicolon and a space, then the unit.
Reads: 3000; rpm
